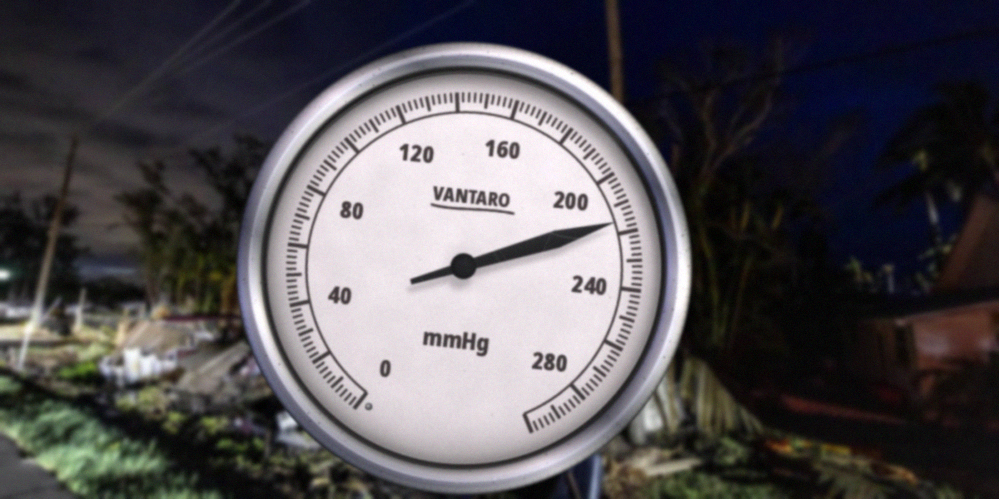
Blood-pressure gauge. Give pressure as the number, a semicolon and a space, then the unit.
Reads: 216; mmHg
